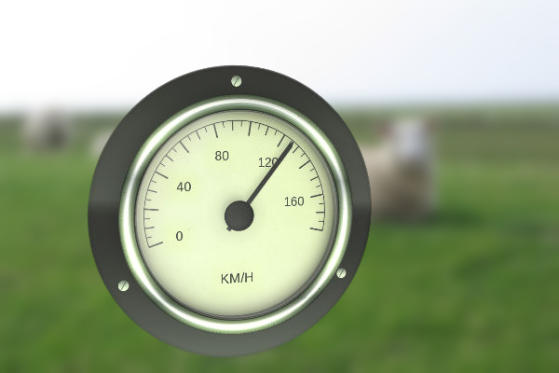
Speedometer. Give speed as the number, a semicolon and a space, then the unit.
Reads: 125; km/h
